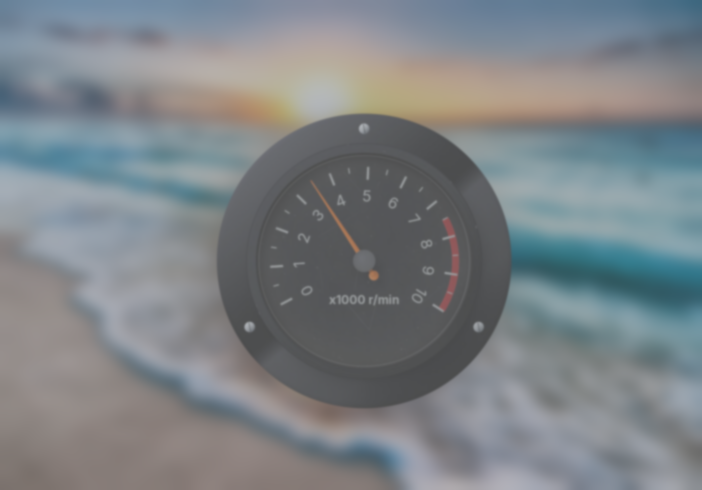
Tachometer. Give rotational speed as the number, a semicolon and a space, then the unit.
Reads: 3500; rpm
